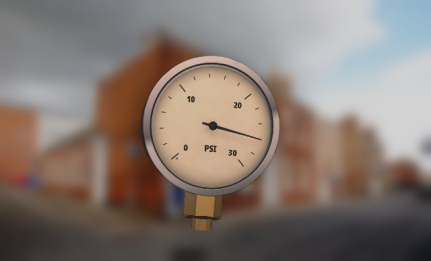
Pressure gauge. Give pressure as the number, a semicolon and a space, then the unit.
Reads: 26; psi
